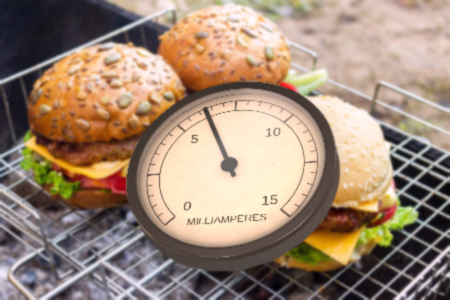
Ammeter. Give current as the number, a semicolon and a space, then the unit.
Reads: 6.25; mA
